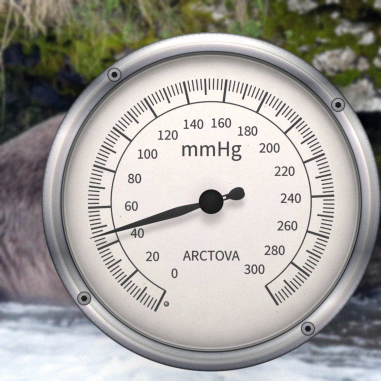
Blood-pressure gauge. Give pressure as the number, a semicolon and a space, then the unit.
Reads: 46; mmHg
